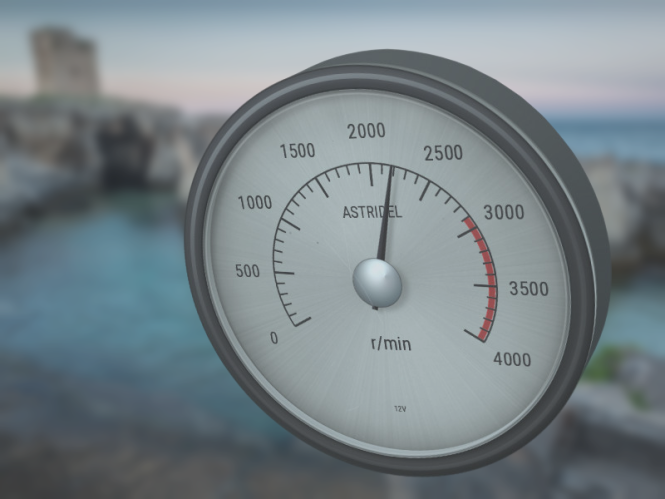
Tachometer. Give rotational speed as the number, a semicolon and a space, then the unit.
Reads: 2200; rpm
